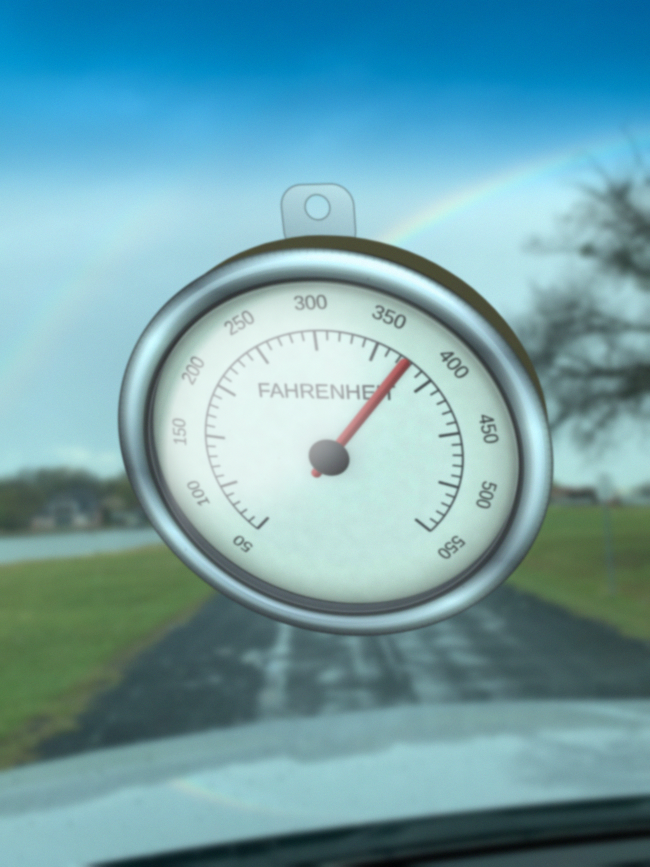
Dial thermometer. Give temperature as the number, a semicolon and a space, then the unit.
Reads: 375; °F
